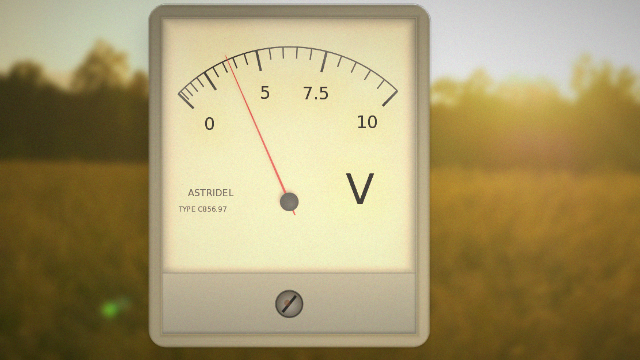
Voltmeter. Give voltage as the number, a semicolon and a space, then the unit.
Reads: 3.75; V
